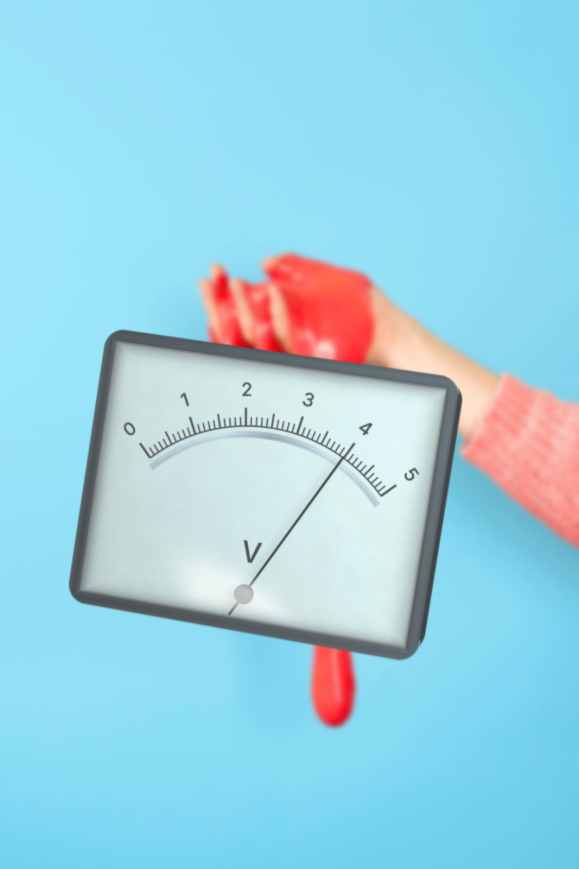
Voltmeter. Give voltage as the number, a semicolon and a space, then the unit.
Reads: 4; V
